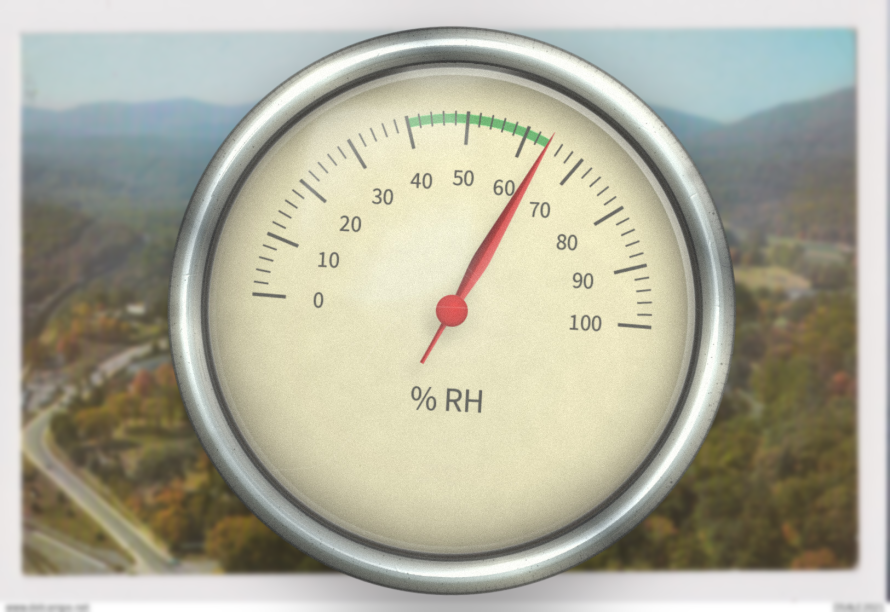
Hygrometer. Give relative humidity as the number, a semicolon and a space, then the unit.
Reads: 64; %
